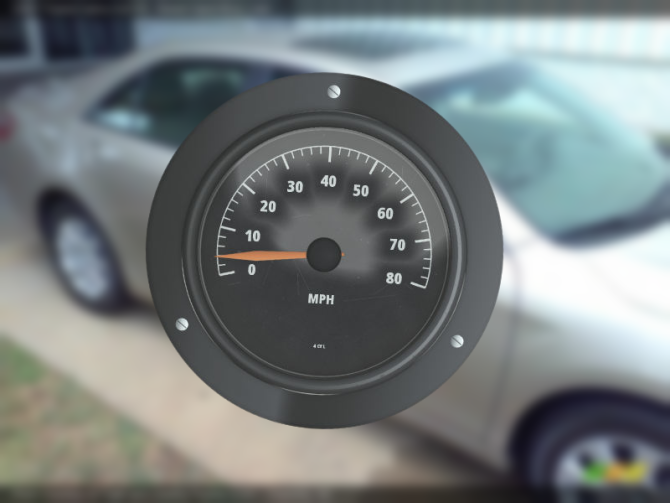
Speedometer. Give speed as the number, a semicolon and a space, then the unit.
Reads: 4; mph
